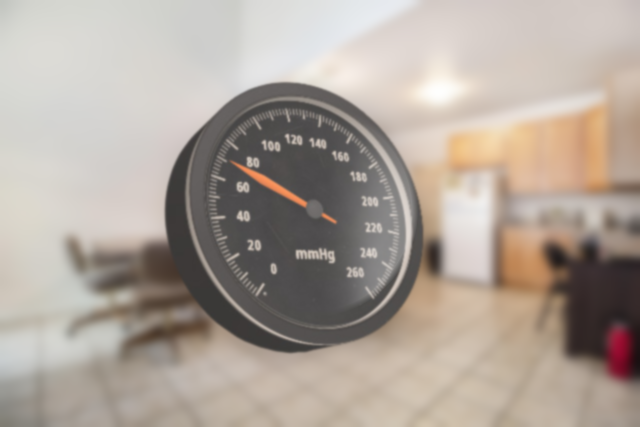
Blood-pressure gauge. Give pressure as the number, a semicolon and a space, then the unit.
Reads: 70; mmHg
